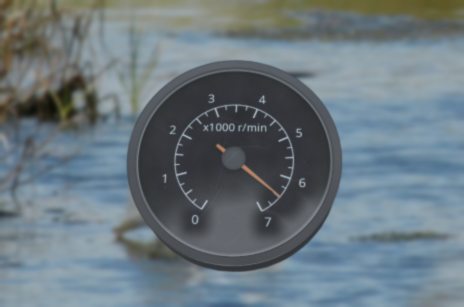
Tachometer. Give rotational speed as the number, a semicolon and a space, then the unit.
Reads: 6500; rpm
